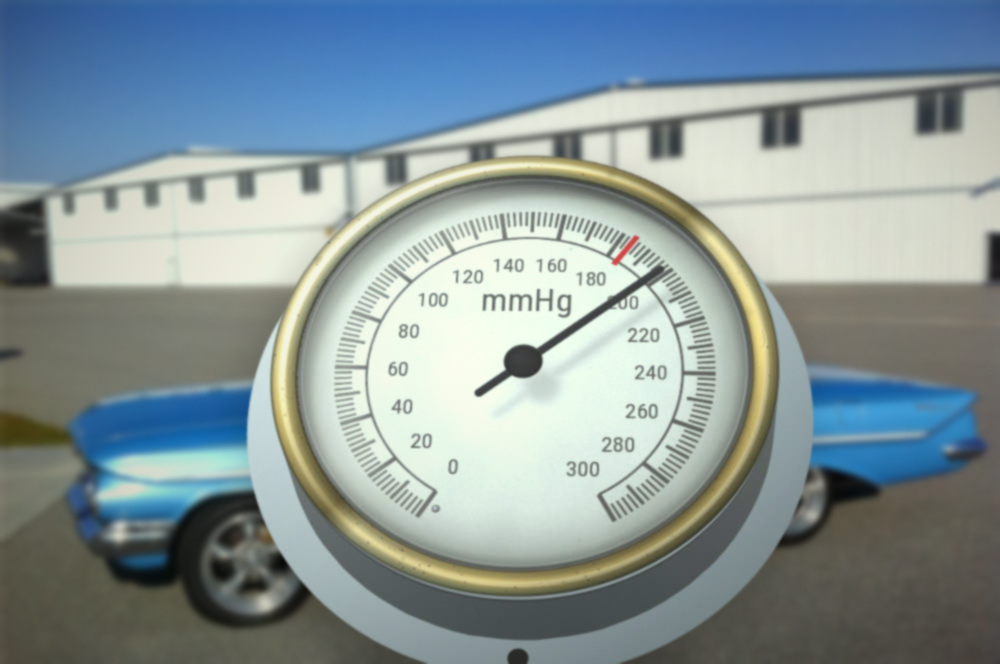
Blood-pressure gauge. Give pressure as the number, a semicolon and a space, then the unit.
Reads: 200; mmHg
